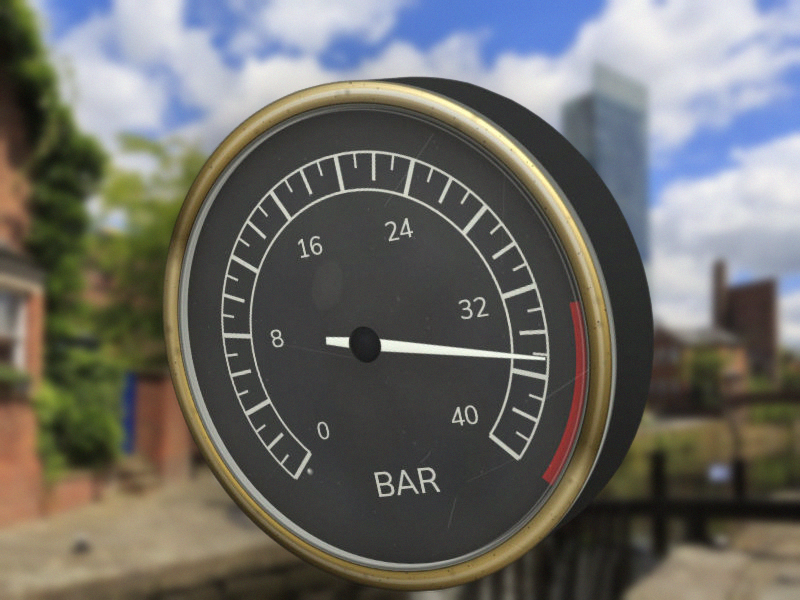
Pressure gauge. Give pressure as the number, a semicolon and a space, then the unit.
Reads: 35; bar
